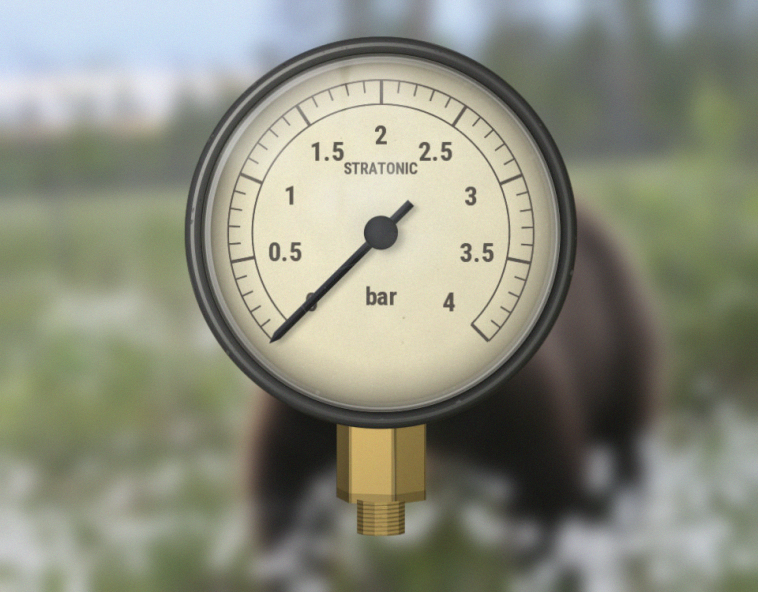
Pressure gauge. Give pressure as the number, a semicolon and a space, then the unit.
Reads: 0; bar
